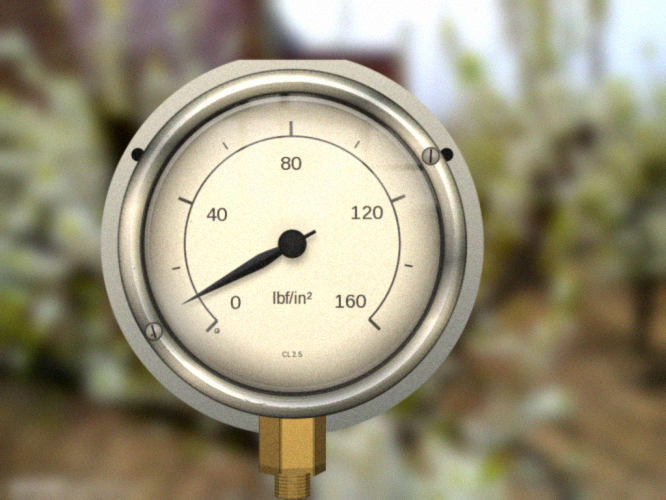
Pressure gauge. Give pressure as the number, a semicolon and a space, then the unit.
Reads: 10; psi
